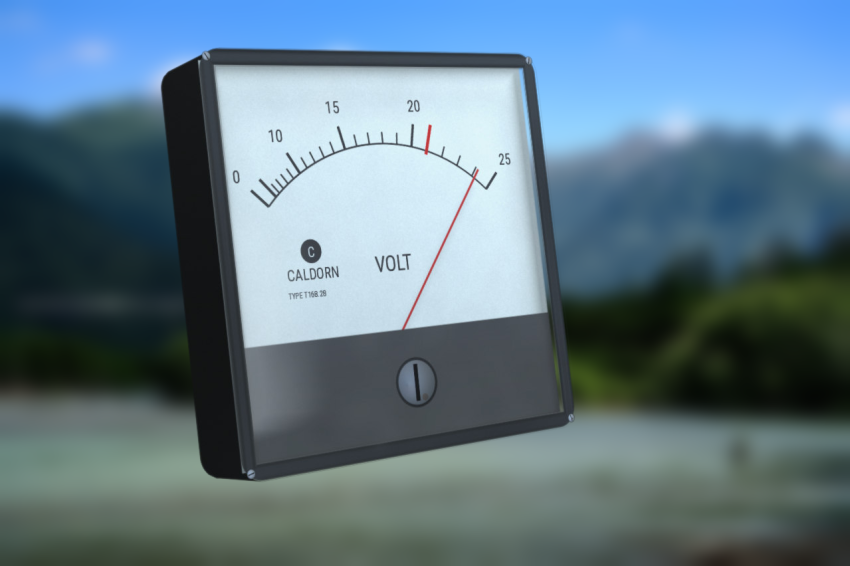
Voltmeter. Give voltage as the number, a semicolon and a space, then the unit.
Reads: 24; V
